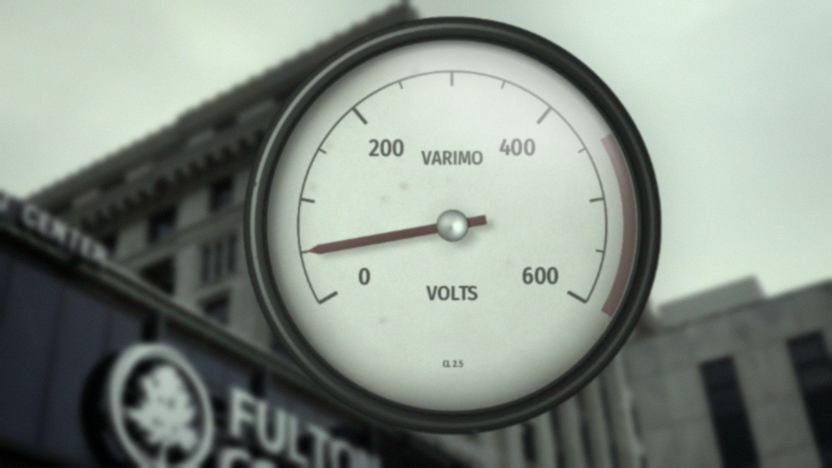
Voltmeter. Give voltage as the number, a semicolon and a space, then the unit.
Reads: 50; V
